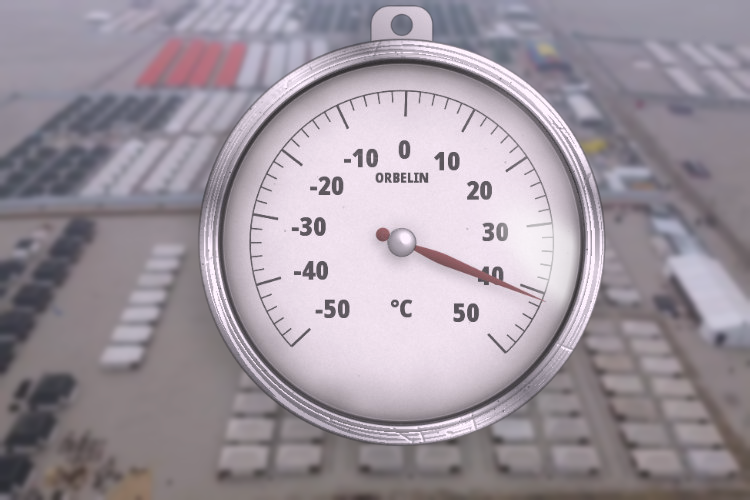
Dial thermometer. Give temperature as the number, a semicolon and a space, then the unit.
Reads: 41; °C
